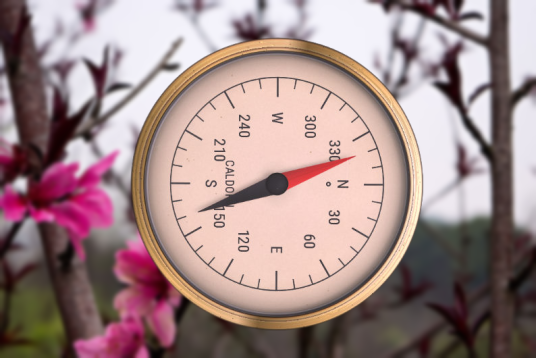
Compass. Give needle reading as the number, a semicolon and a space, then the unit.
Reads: 340; °
